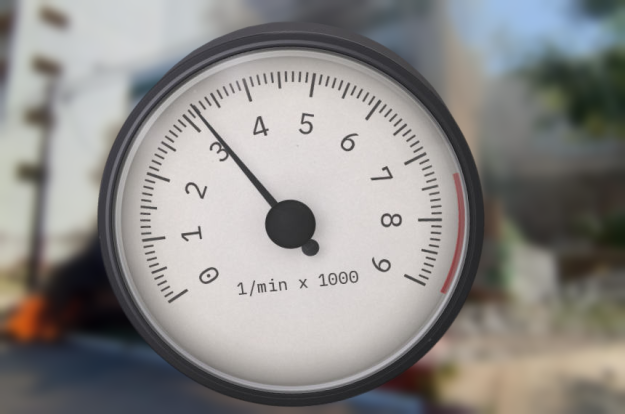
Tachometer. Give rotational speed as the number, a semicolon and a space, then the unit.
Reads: 3200; rpm
